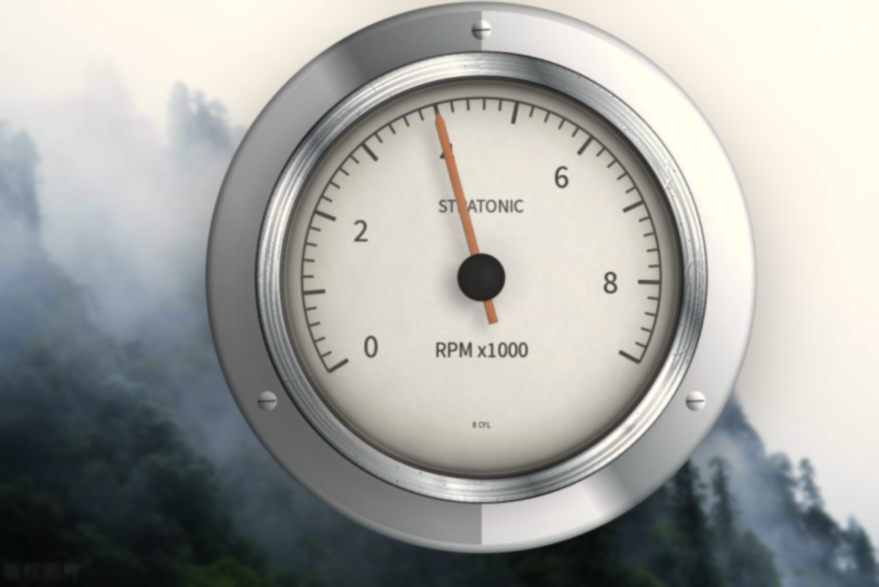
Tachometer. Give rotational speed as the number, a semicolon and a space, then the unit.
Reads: 4000; rpm
